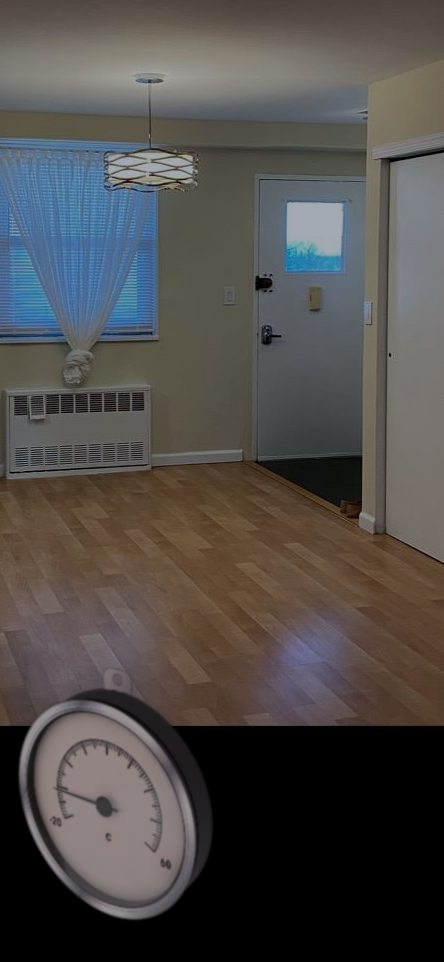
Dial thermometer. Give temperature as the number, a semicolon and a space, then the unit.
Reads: -10; °C
